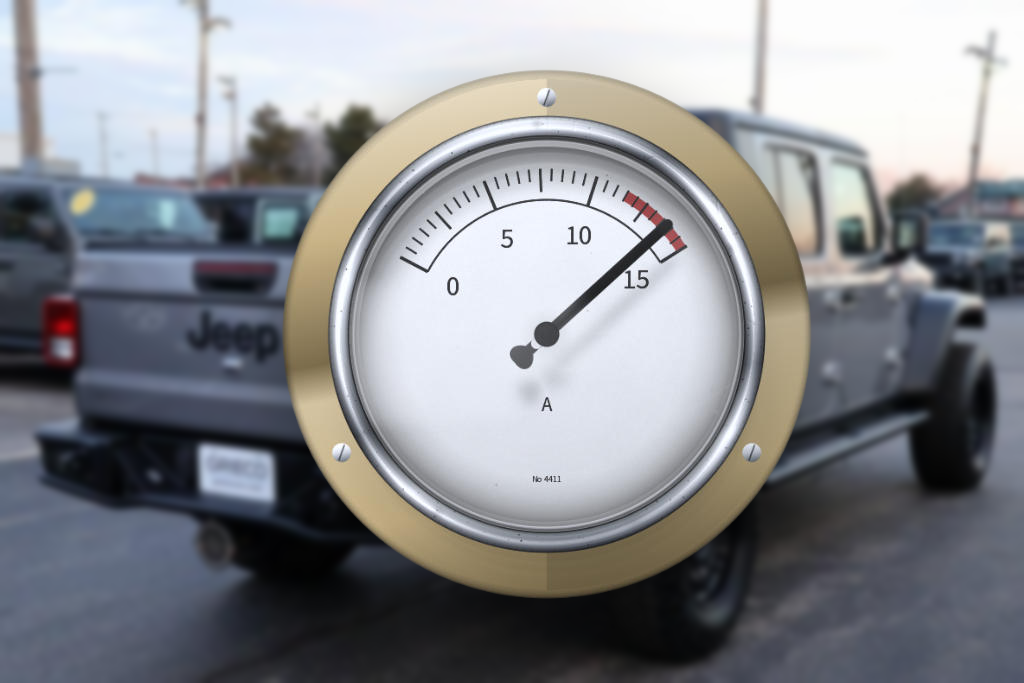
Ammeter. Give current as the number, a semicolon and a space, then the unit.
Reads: 13.75; A
